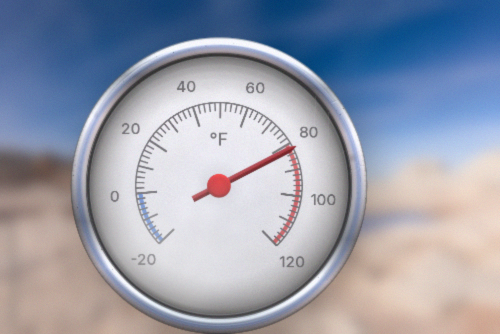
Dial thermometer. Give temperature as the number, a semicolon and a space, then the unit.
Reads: 82; °F
